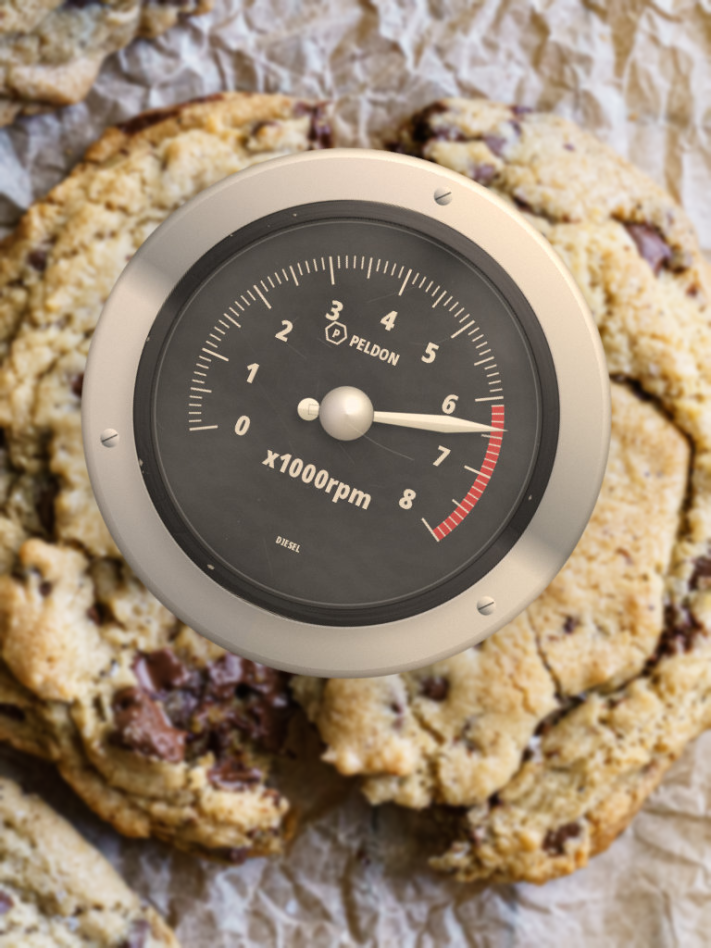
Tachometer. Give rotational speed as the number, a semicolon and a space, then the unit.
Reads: 6400; rpm
